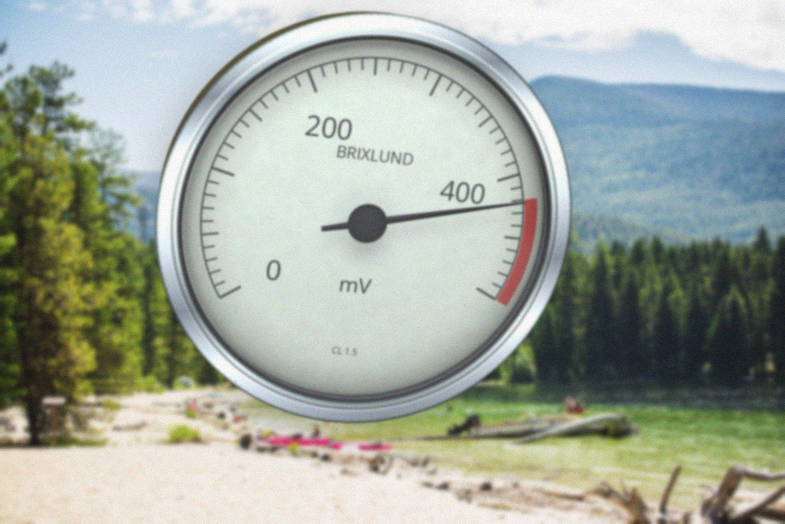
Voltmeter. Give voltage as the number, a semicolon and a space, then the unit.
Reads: 420; mV
